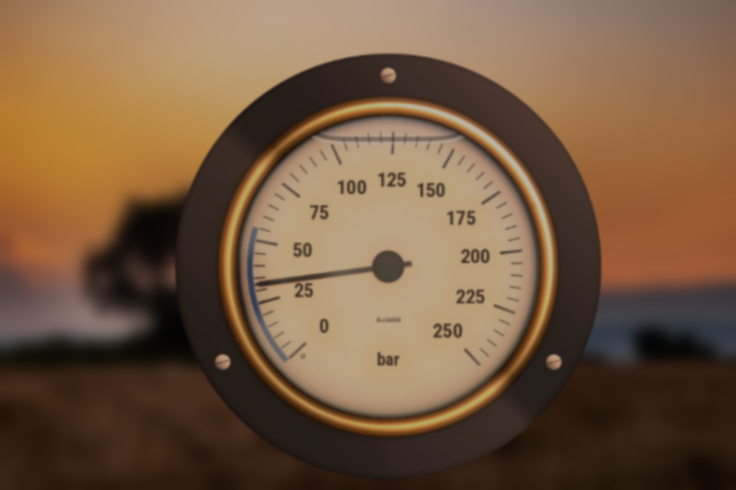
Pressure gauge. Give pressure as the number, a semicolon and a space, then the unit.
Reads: 32.5; bar
